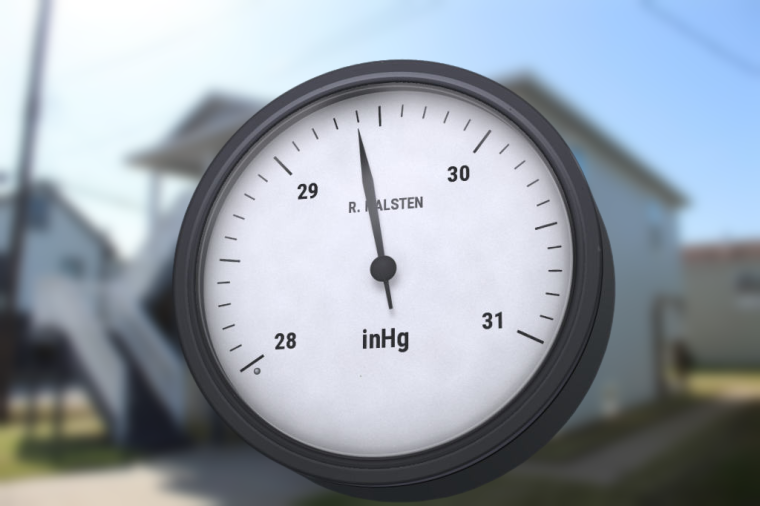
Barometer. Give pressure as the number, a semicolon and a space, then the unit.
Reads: 29.4; inHg
